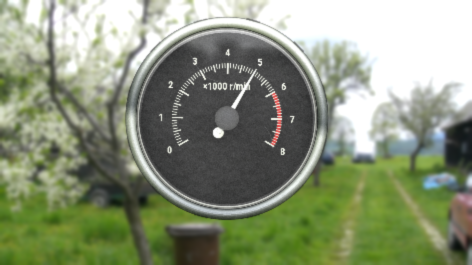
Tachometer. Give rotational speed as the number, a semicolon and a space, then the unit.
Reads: 5000; rpm
